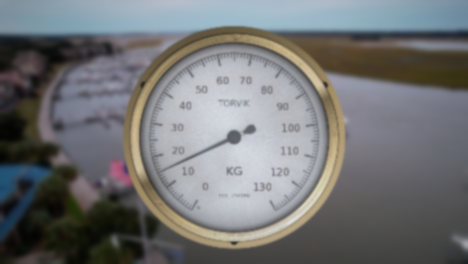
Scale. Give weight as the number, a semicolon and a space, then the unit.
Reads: 15; kg
